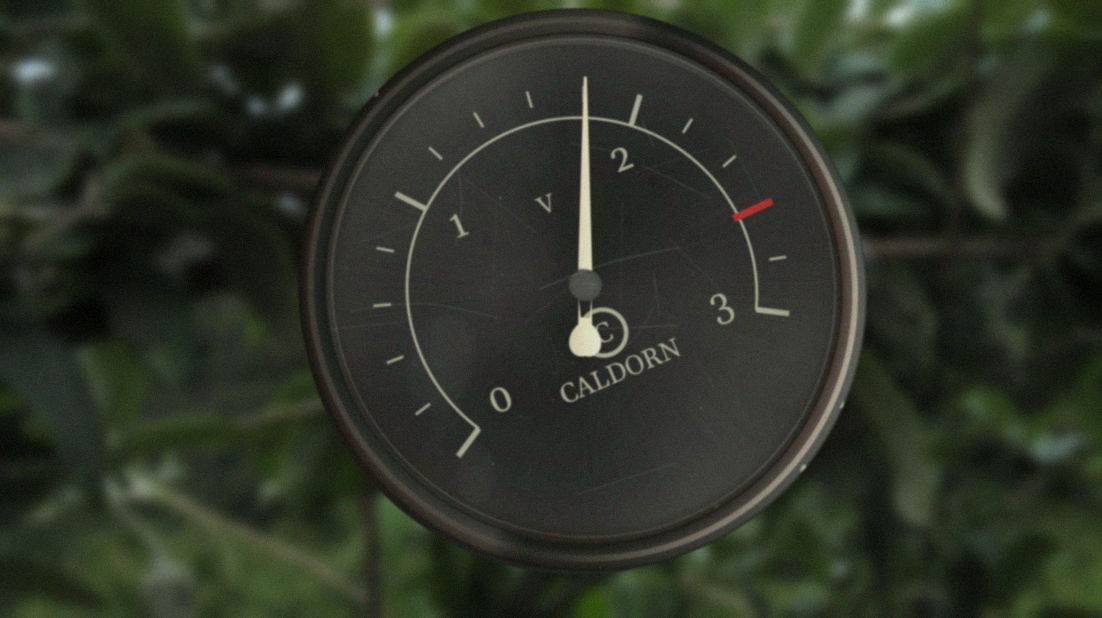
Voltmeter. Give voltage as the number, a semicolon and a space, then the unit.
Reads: 1.8; V
